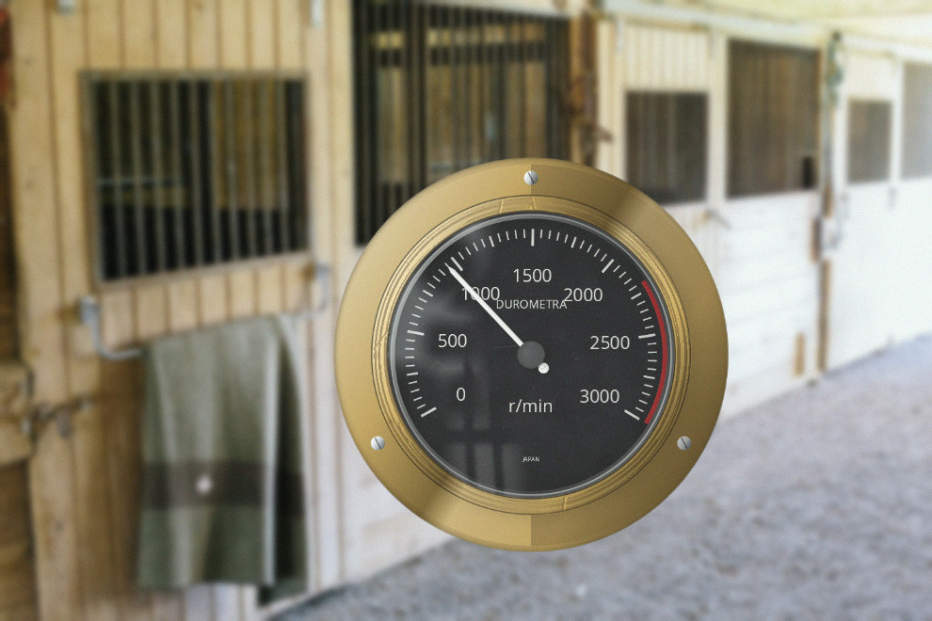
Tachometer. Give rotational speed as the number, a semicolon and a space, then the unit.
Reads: 950; rpm
